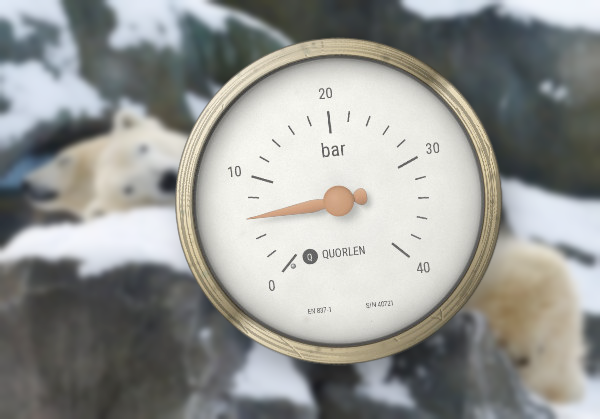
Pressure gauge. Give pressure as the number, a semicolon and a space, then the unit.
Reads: 6; bar
